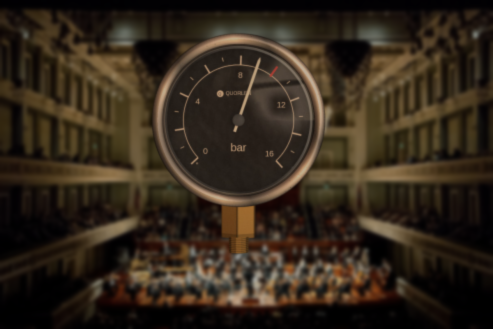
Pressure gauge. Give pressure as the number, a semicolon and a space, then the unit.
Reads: 9; bar
